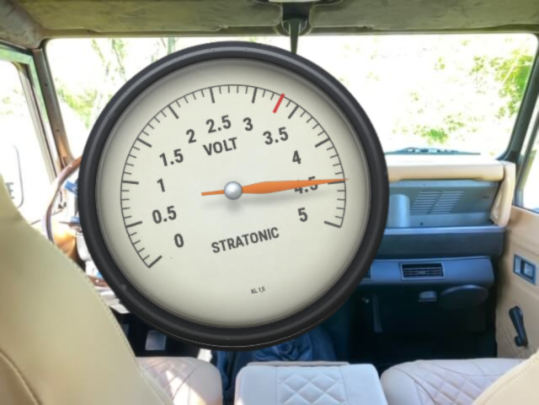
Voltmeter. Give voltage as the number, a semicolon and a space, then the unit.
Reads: 4.5; V
